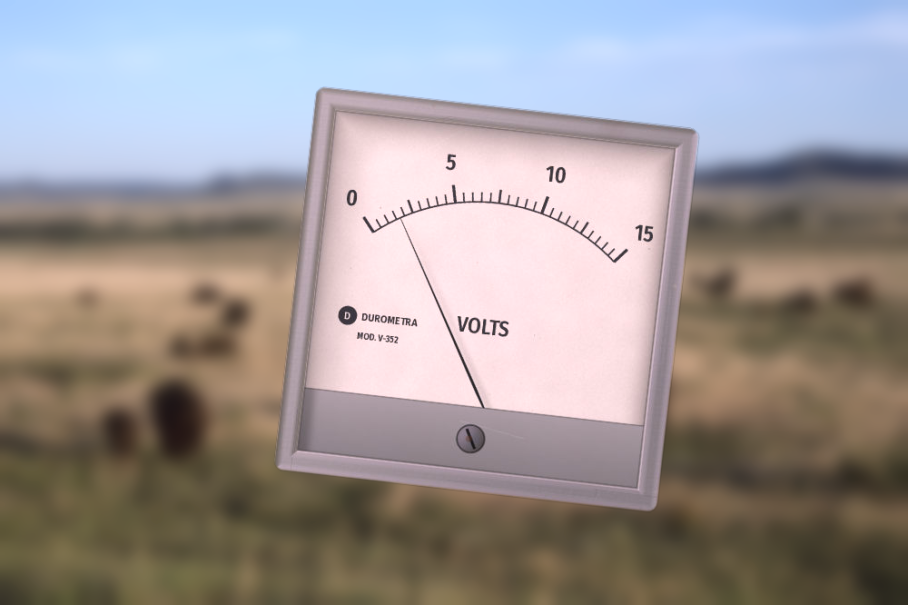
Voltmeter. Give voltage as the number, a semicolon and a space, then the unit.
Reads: 1.75; V
